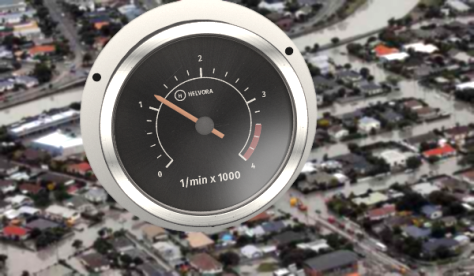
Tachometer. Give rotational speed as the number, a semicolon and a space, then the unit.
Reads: 1200; rpm
